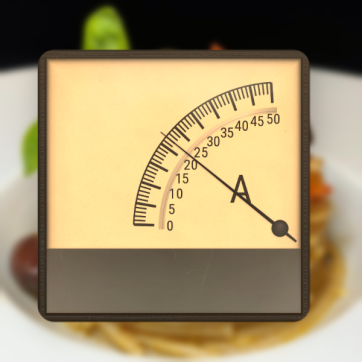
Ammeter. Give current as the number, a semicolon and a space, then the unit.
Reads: 22; A
